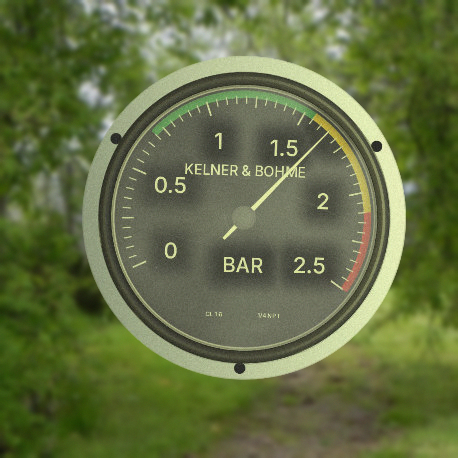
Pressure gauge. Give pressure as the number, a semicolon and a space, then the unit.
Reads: 1.65; bar
